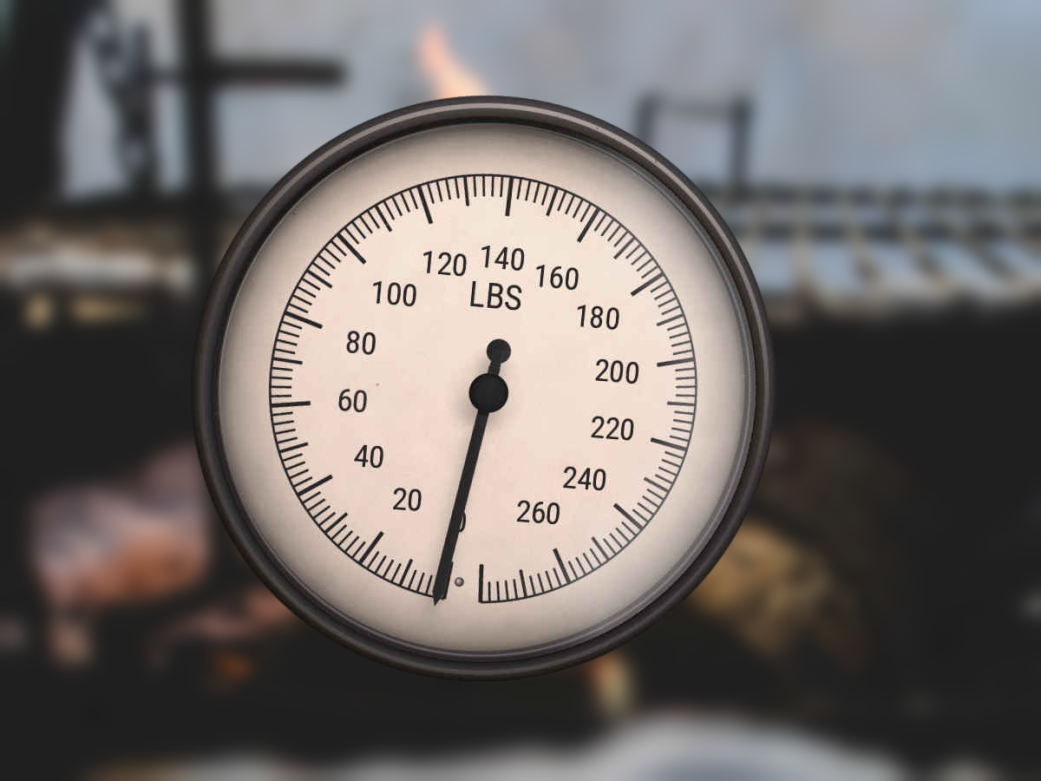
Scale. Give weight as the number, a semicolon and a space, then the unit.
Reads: 2; lb
